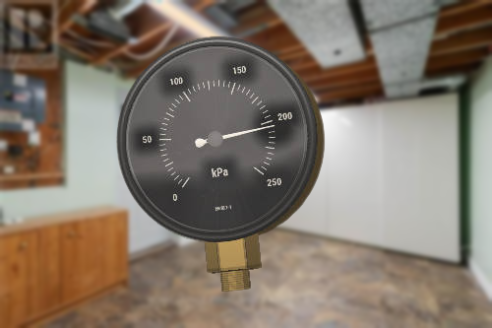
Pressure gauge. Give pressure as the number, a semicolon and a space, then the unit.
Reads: 205; kPa
